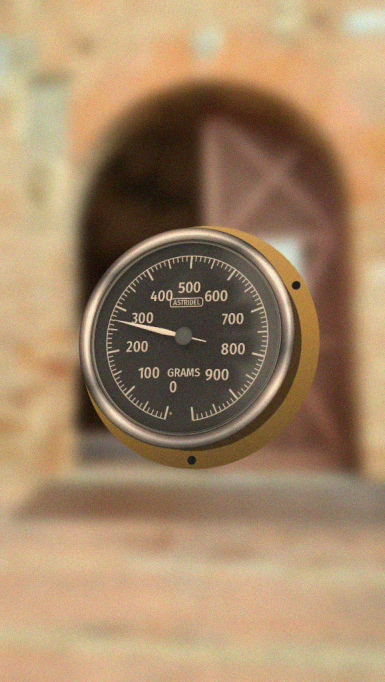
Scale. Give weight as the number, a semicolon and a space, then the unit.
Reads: 270; g
